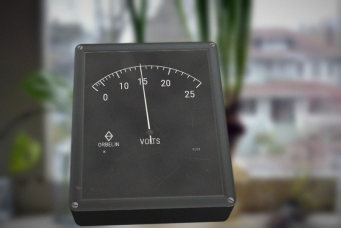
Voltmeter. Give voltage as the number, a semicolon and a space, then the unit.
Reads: 15; V
